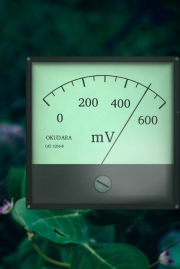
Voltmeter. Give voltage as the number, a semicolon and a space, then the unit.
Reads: 500; mV
